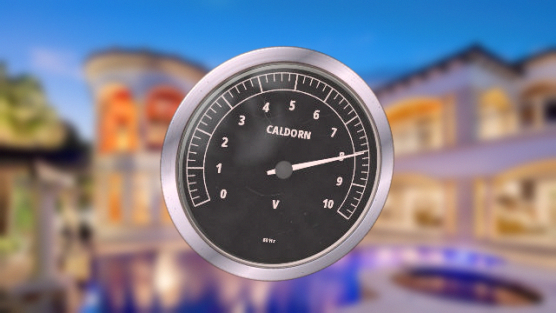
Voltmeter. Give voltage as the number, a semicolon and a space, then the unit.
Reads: 8; V
